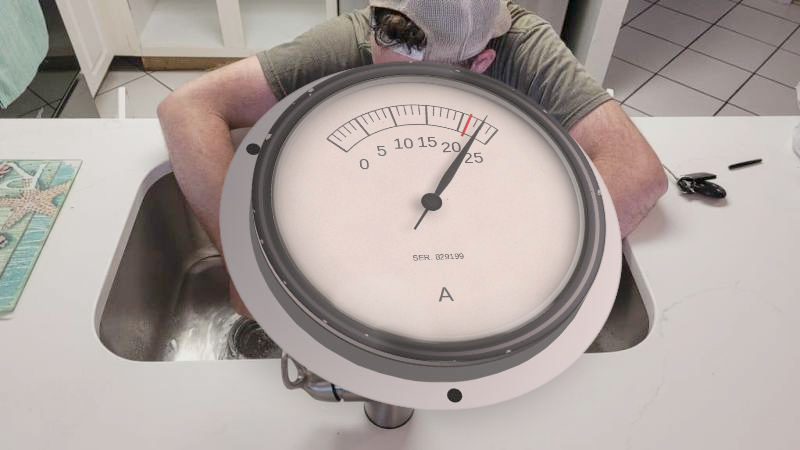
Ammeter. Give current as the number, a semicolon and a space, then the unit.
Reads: 23; A
